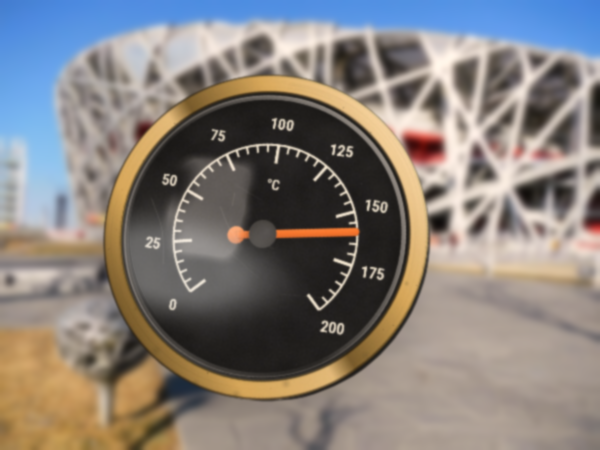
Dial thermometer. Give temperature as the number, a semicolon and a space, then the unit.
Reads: 160; °C
